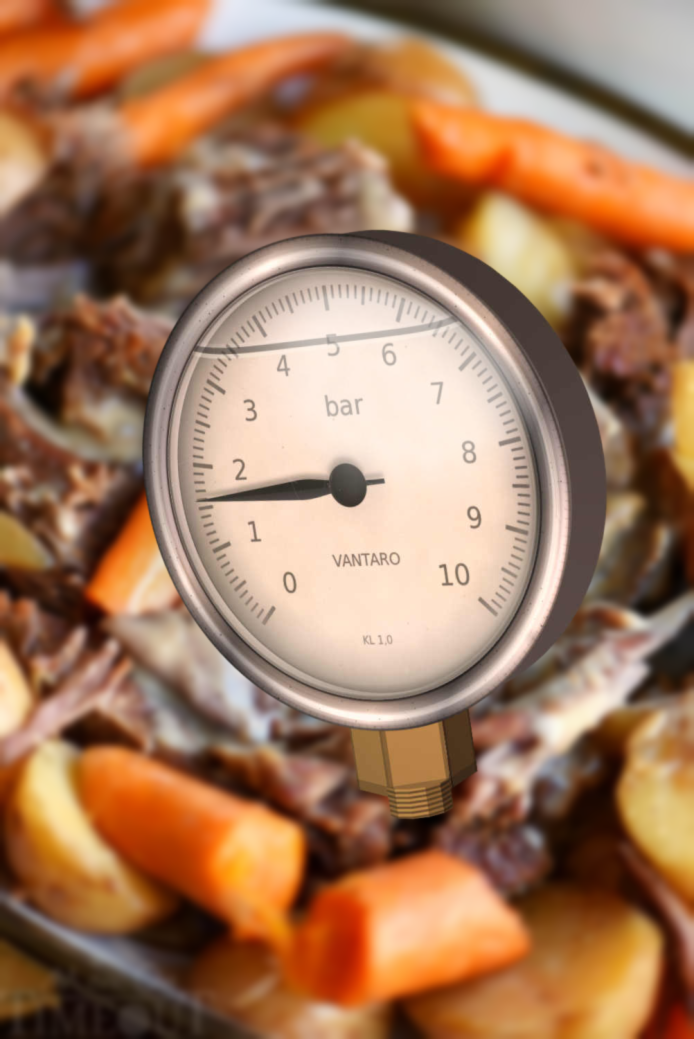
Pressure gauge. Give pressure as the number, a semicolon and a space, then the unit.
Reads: 1.6; bar
